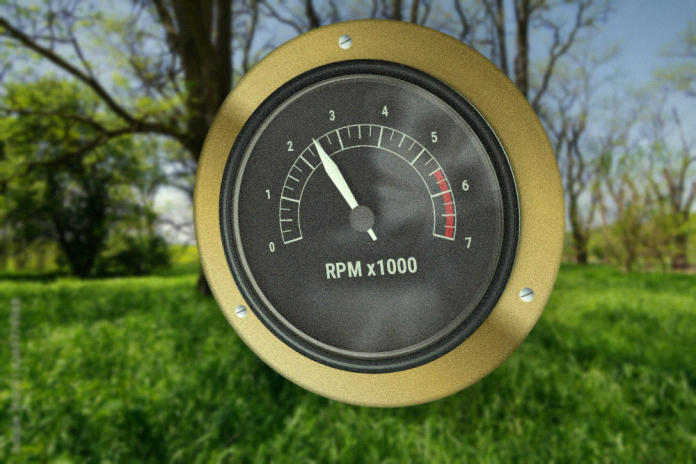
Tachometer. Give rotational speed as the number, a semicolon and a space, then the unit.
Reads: 2500; rpm
